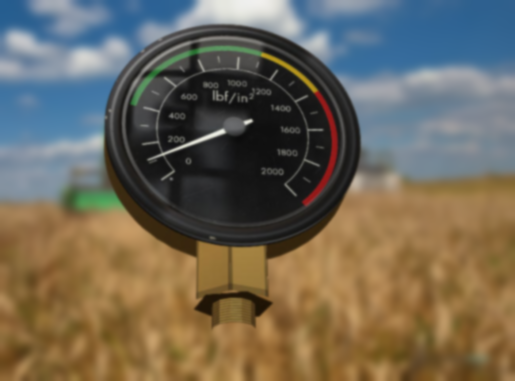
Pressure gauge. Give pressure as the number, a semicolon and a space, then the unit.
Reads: 100; psi
